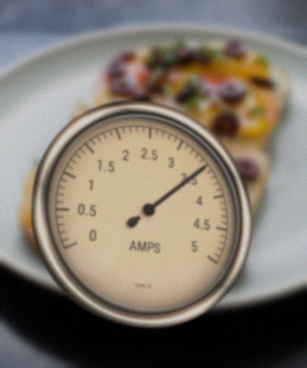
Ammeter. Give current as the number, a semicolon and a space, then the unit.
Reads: 3.5; A
